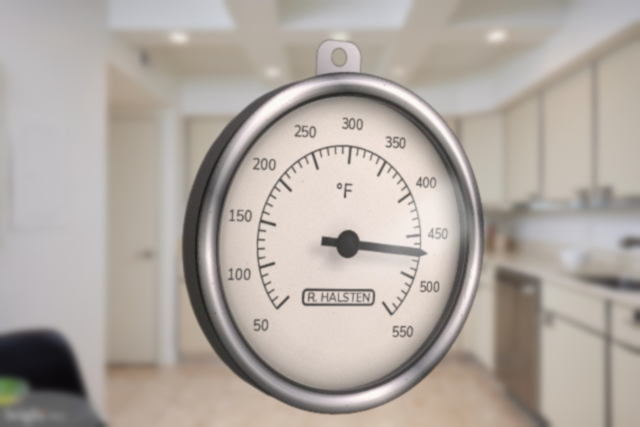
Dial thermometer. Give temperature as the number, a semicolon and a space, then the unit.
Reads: 470; °F
